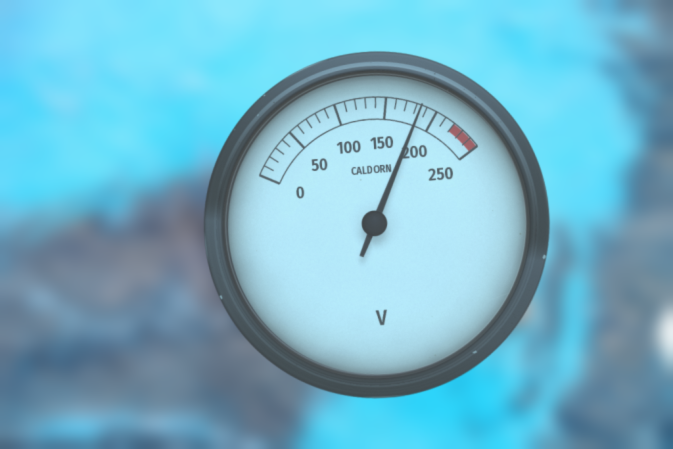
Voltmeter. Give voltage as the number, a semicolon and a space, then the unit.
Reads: 185; V
